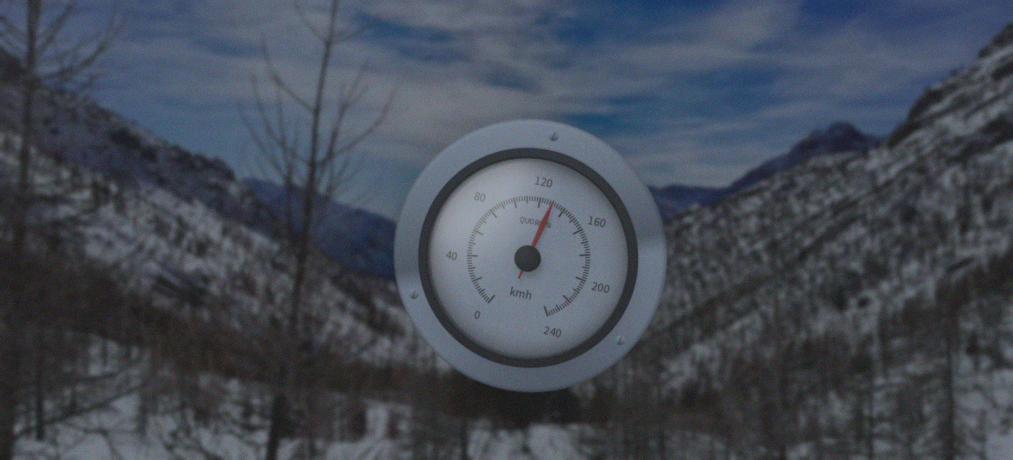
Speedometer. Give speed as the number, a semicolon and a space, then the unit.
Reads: 130; km/h
